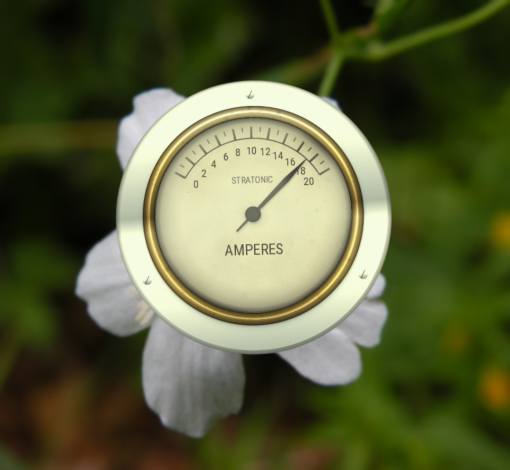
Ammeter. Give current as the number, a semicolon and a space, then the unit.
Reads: 17.5; A
